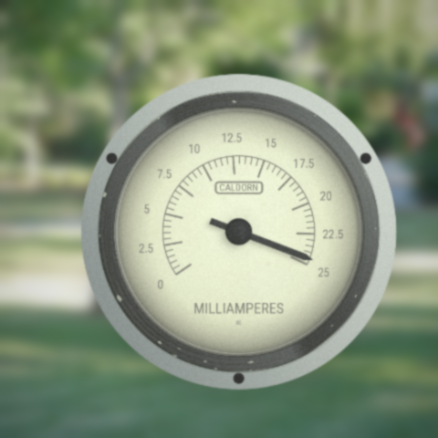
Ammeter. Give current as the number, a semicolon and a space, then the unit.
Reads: 24.5; mA
